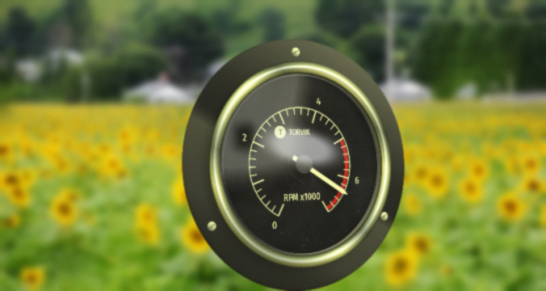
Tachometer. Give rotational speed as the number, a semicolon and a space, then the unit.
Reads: 6400; rpm
